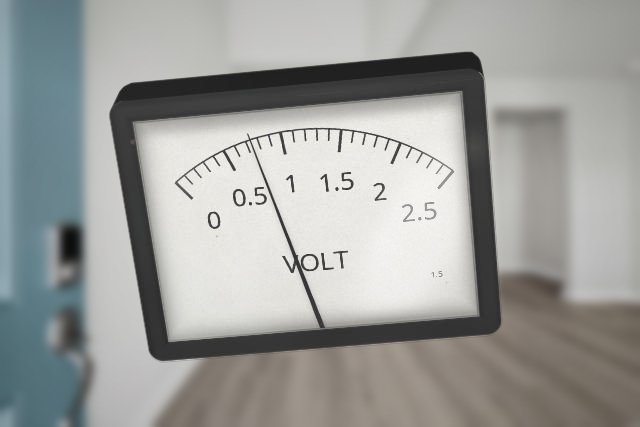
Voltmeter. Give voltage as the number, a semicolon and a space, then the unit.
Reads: 0.75; V
